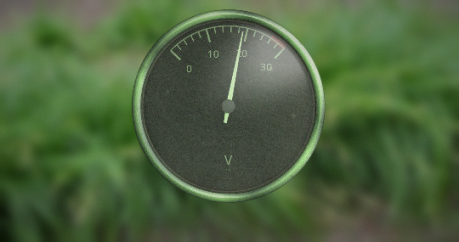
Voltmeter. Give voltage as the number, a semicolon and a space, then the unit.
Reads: 19; V
